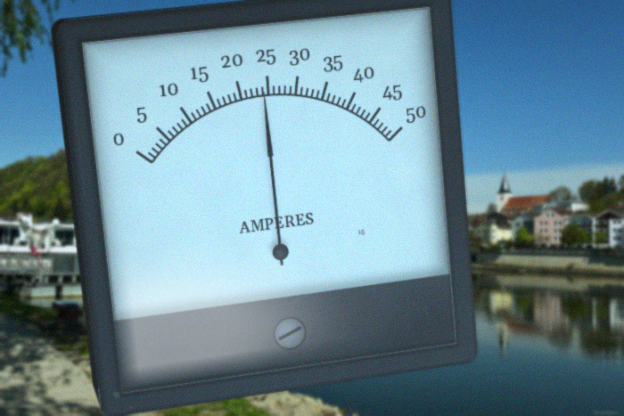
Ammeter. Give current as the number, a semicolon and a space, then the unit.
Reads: 24; A
